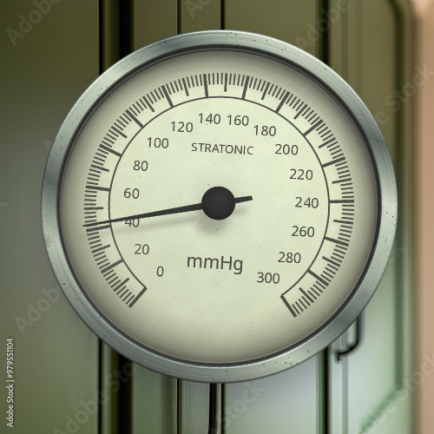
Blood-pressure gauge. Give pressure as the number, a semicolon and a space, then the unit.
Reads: 42; mmHg
